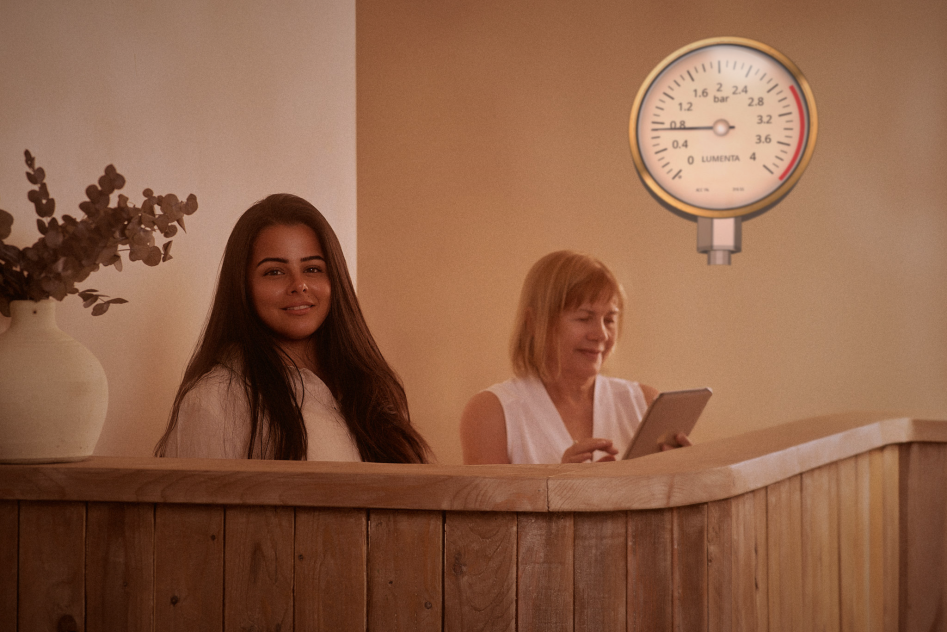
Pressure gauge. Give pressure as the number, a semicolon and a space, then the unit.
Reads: 0.7; bar
